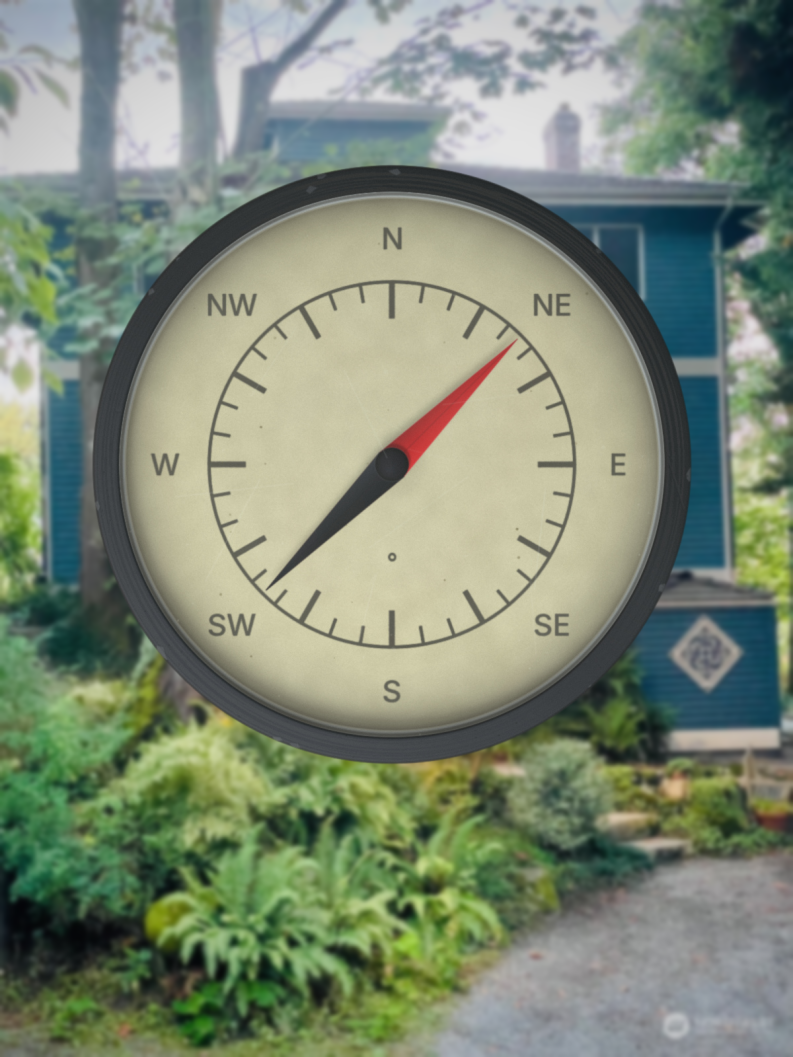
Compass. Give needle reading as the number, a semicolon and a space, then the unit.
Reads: 45; °
